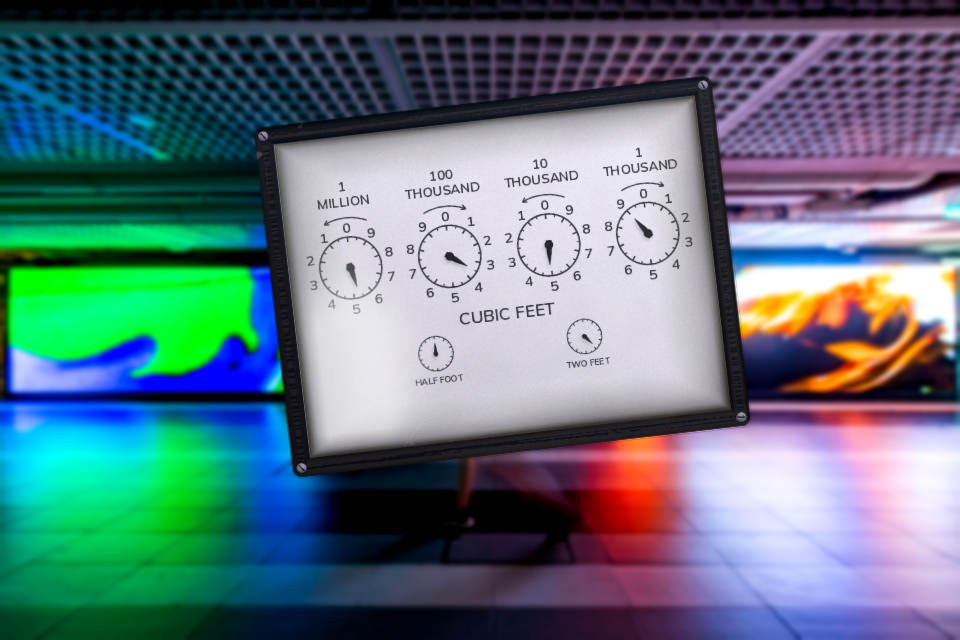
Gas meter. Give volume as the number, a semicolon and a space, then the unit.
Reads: 534900; ft³
